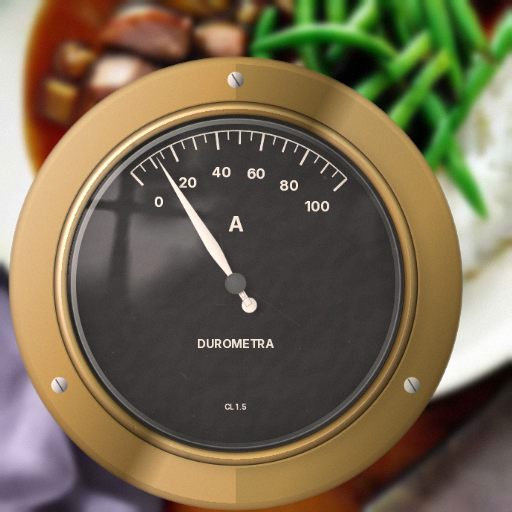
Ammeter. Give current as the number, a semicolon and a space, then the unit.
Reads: 12.5; A
